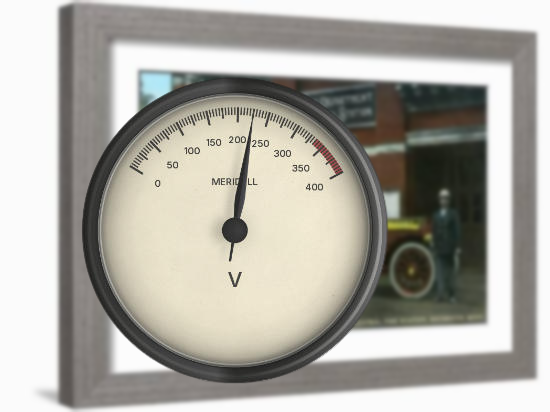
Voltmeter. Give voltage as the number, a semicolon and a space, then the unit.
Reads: 225; V
